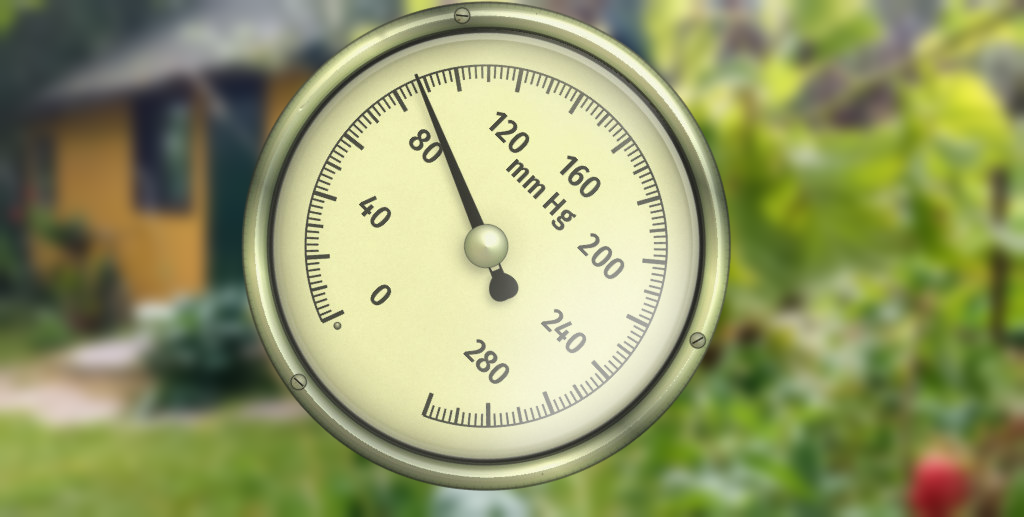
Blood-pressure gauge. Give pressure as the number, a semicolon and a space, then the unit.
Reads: 88; mmHg
